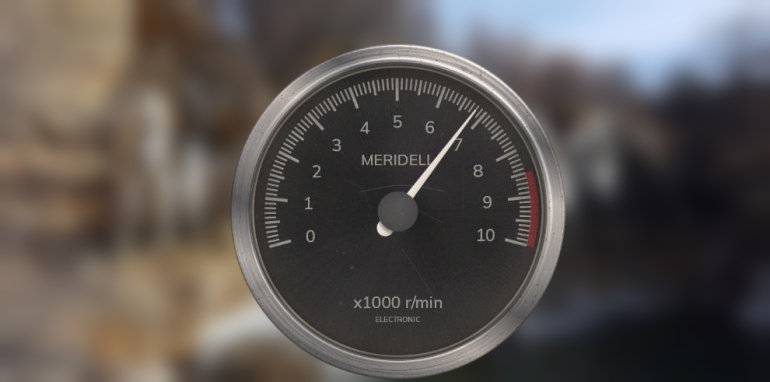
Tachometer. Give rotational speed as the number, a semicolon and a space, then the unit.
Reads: 6800; rpm
